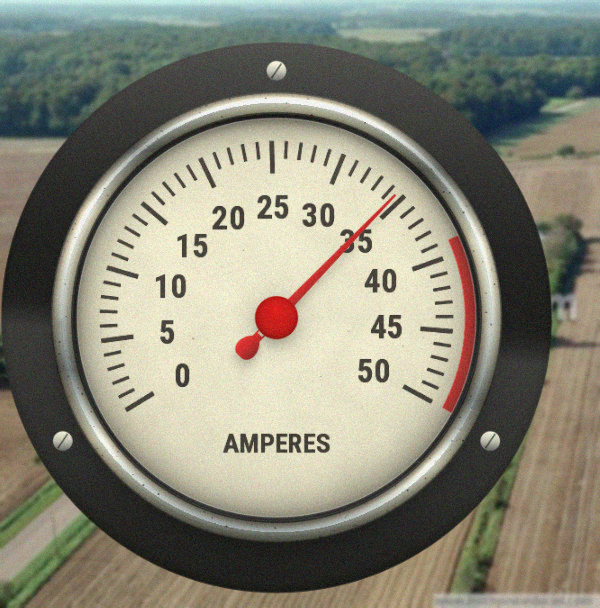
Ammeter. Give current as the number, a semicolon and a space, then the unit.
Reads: 34.5; A
